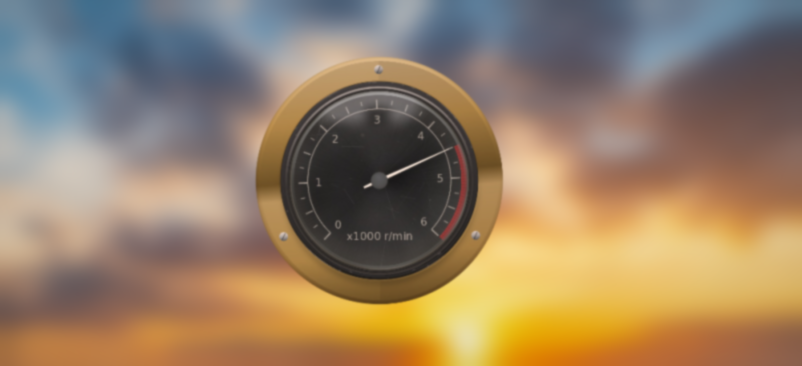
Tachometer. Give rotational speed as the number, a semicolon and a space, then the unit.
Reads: 4500; rpm
